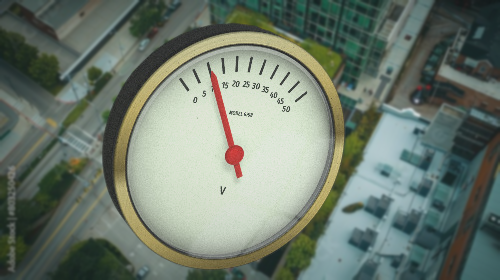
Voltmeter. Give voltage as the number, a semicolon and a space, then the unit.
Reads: 10; V
